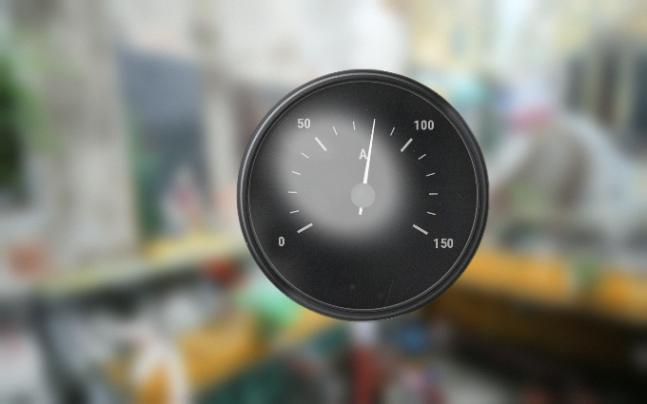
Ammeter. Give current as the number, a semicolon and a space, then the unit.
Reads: 80; A
